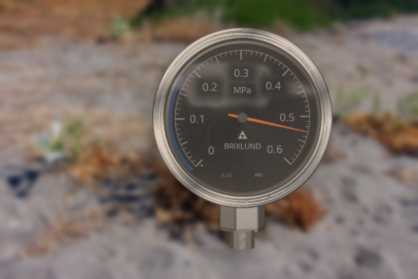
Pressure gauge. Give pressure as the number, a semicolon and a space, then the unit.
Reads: 0.53; MPa
